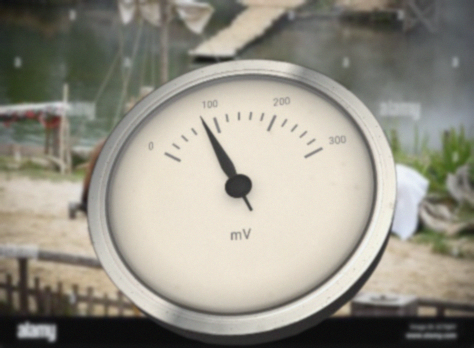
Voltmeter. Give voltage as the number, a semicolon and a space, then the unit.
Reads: 80; mV
